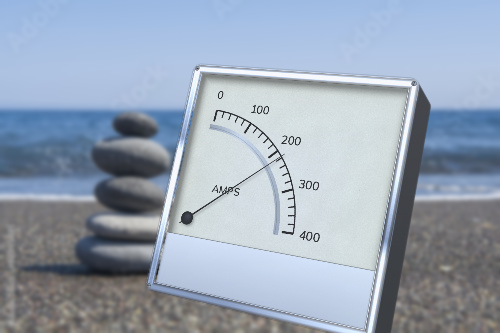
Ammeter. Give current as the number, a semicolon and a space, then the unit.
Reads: 220; A
